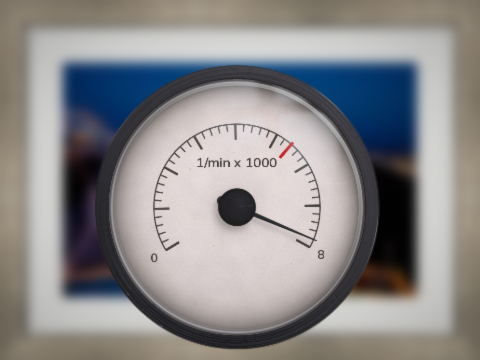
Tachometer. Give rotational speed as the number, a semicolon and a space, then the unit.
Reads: 7800; rpm
